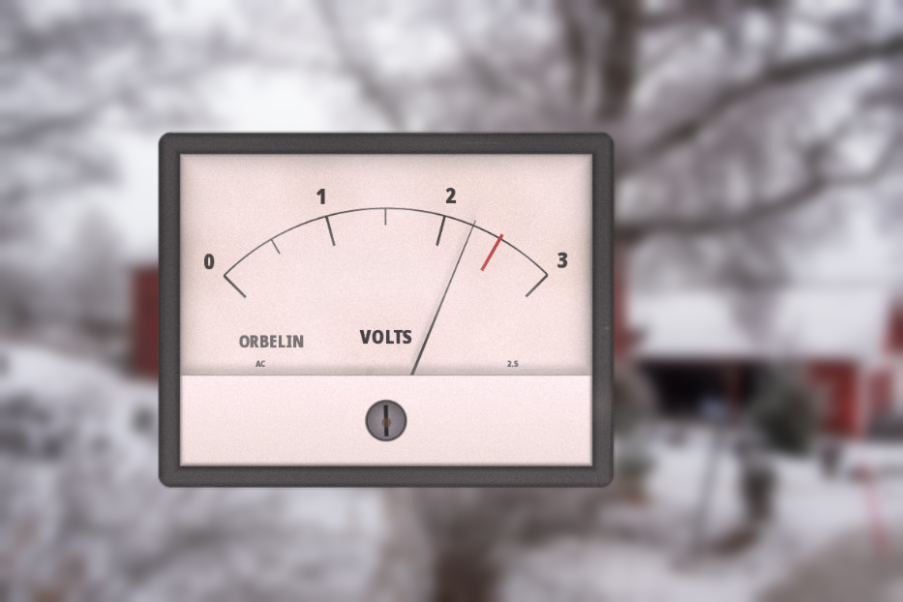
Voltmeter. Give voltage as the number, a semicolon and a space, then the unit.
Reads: 2.25; V
